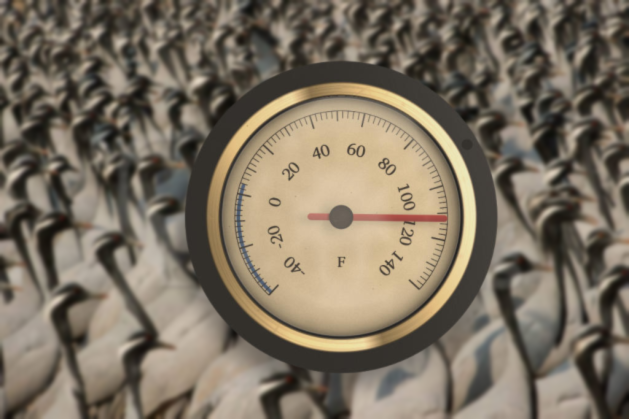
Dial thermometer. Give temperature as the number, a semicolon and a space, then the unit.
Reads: 112; °F
